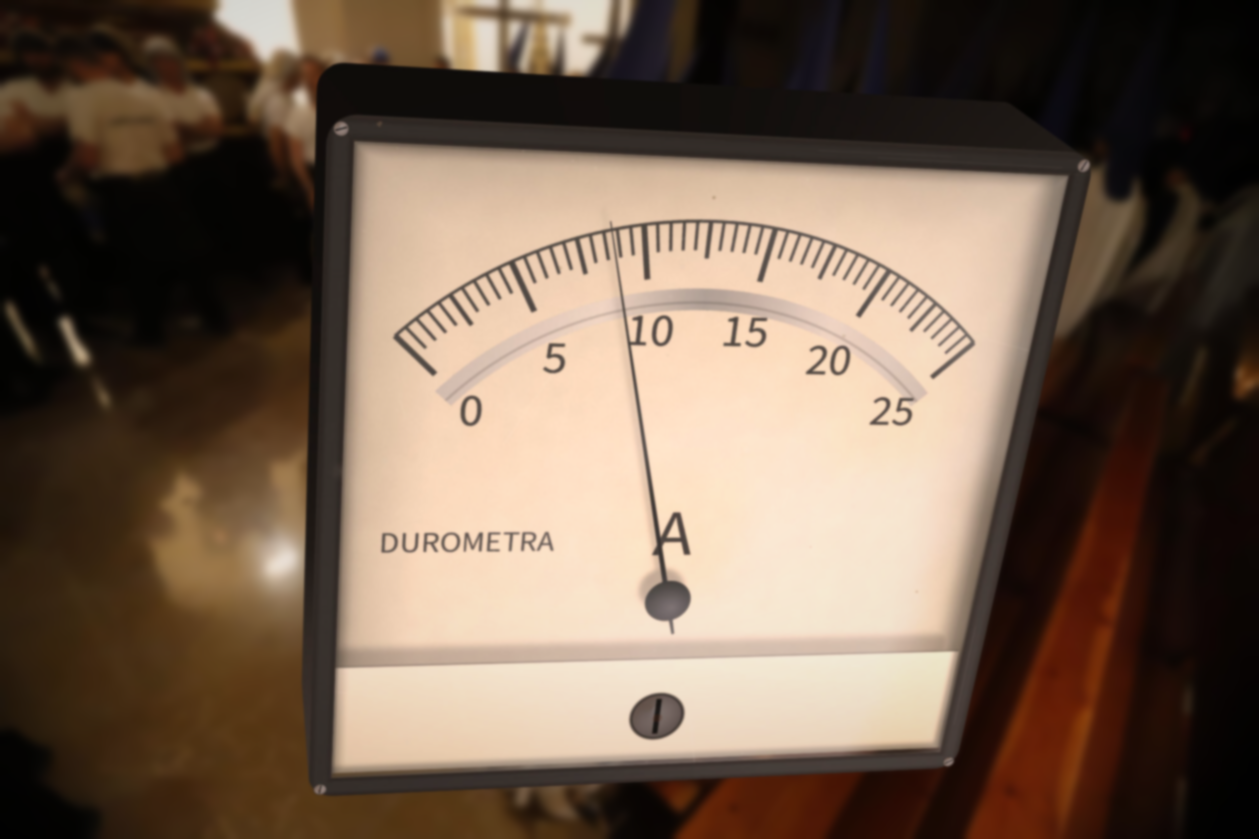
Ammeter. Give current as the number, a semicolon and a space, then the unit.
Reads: 8.75; A
